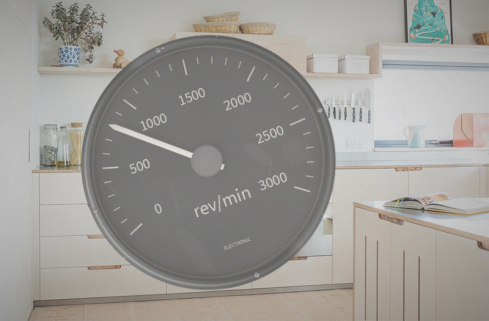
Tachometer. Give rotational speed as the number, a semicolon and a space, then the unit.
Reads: 800; rpm
